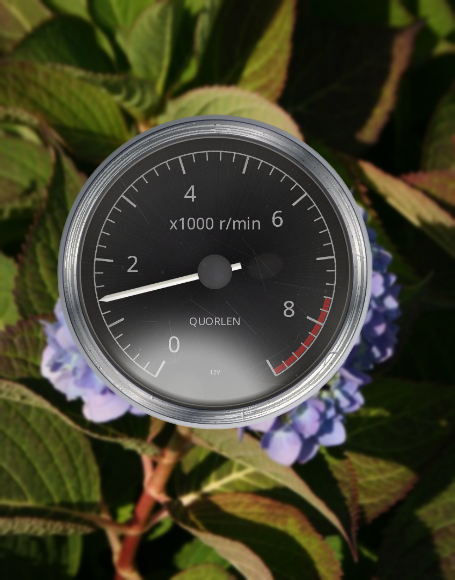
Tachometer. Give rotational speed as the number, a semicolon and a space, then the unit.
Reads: 1400; rpm
